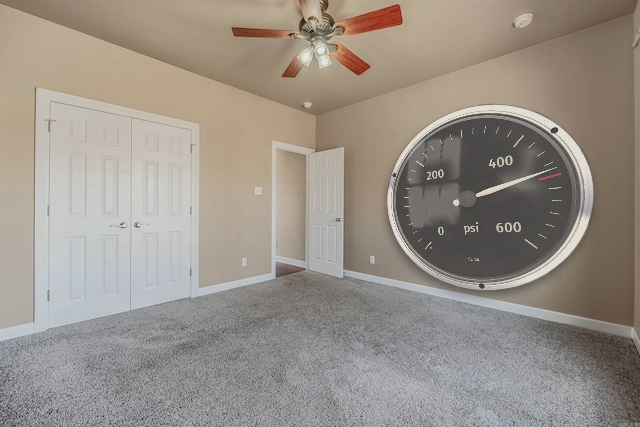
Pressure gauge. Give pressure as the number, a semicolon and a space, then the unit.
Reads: 470; psi
